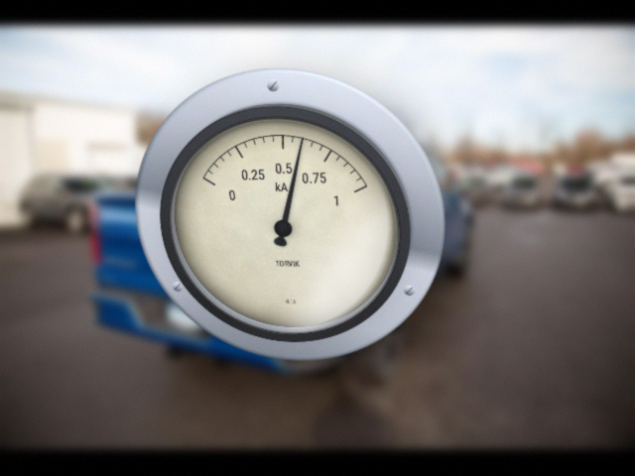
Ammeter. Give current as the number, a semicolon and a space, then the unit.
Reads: 0.6; kA
